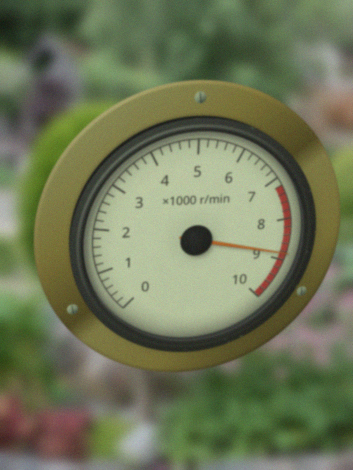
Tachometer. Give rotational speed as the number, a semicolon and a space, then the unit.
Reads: 8800; rpm
